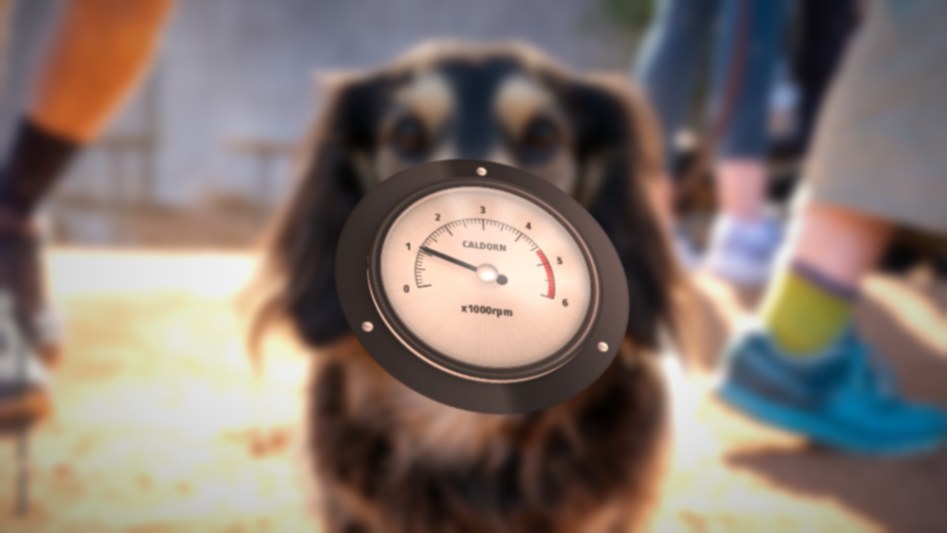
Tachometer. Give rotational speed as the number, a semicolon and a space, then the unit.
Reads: 1000; rpm
